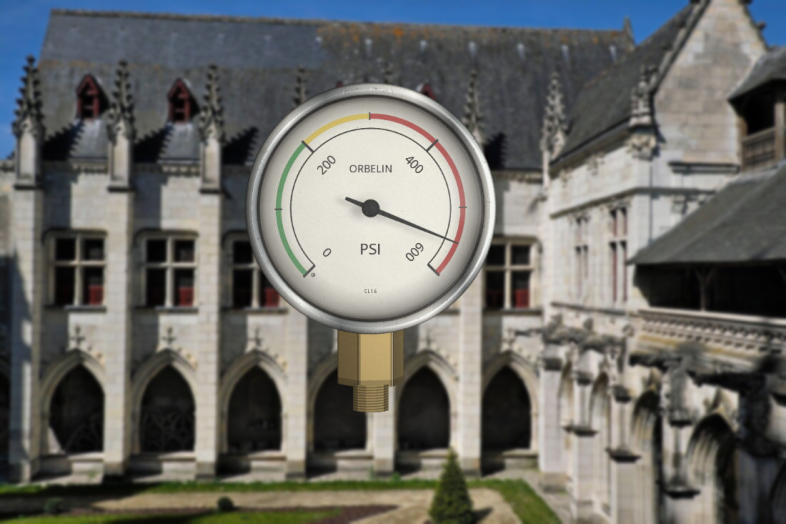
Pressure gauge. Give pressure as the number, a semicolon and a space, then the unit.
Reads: 550; psi
